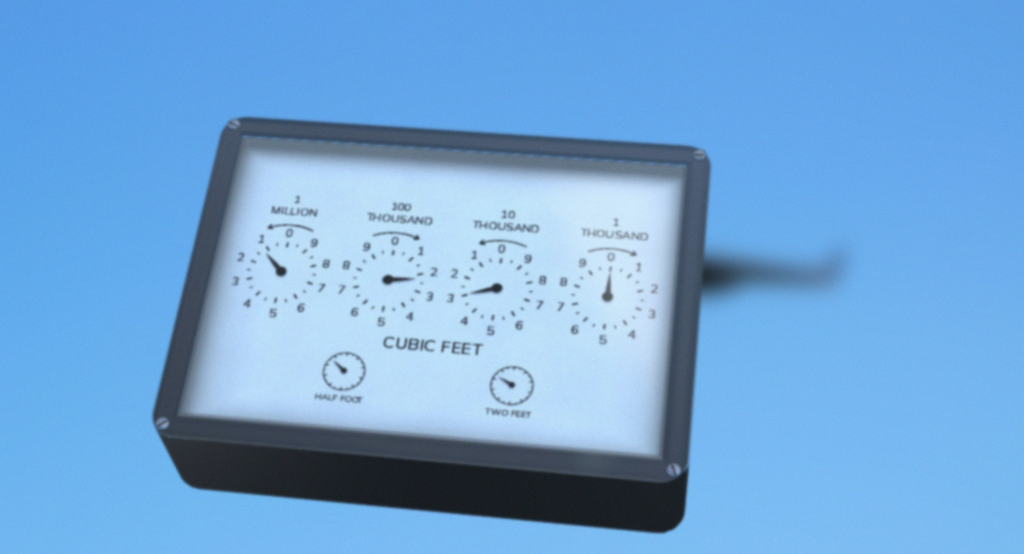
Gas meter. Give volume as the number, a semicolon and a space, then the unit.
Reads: 123000; ft³
